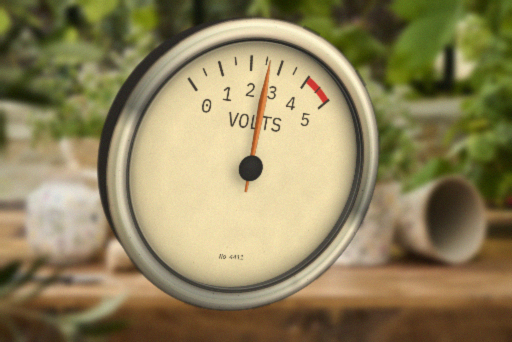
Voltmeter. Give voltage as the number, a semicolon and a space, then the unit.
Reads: 2.5; V
